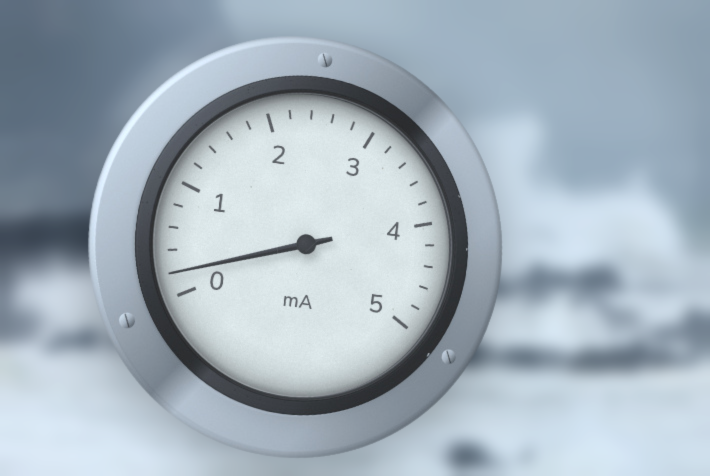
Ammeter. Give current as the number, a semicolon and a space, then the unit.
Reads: 0.2; mA
